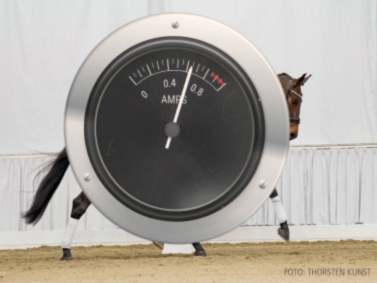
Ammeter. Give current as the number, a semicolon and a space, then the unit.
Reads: 0.65; A
